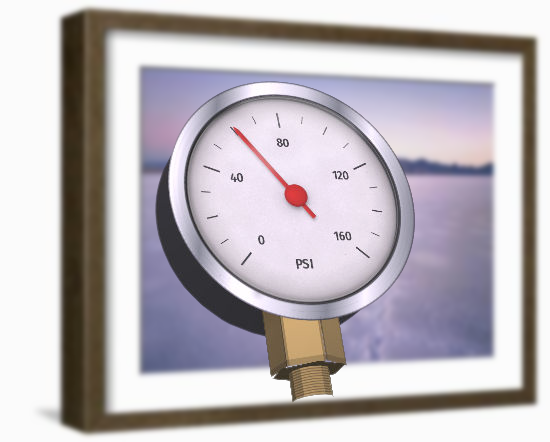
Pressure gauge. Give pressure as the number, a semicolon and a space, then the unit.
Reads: 60; psi
